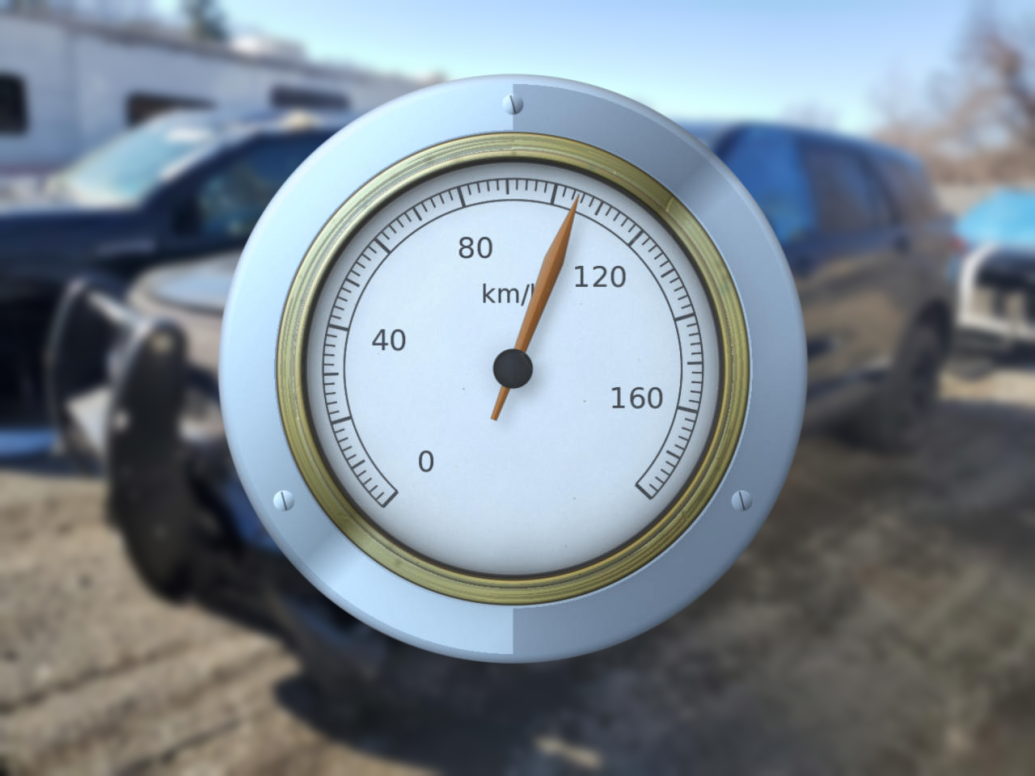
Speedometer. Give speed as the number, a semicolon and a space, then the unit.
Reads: 105; km/h
